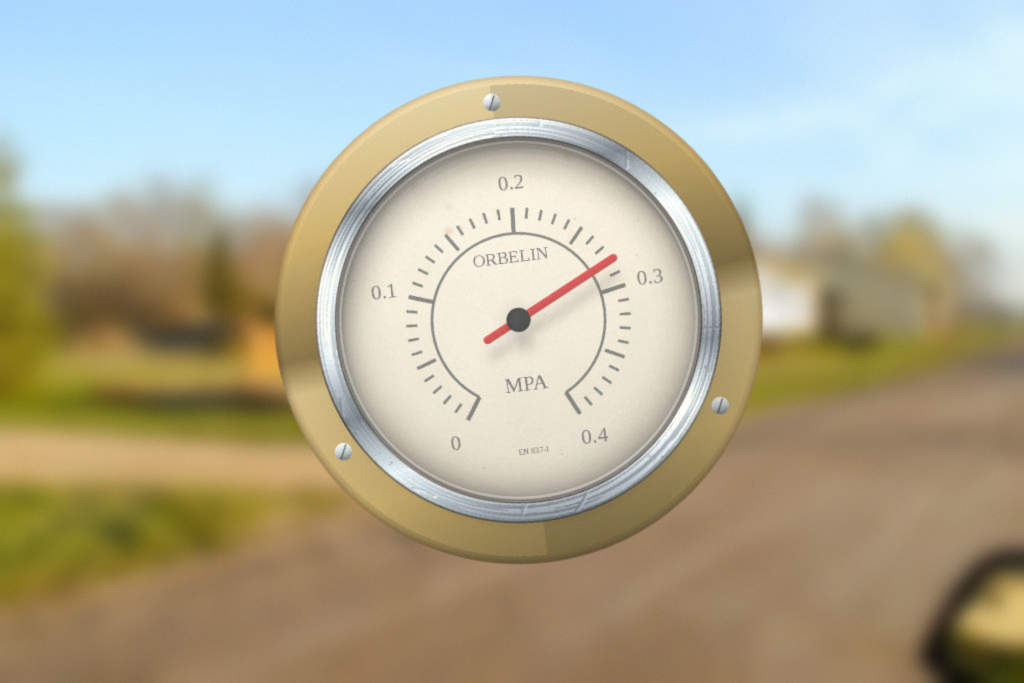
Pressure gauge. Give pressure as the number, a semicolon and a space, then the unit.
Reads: 0.28; MPa
